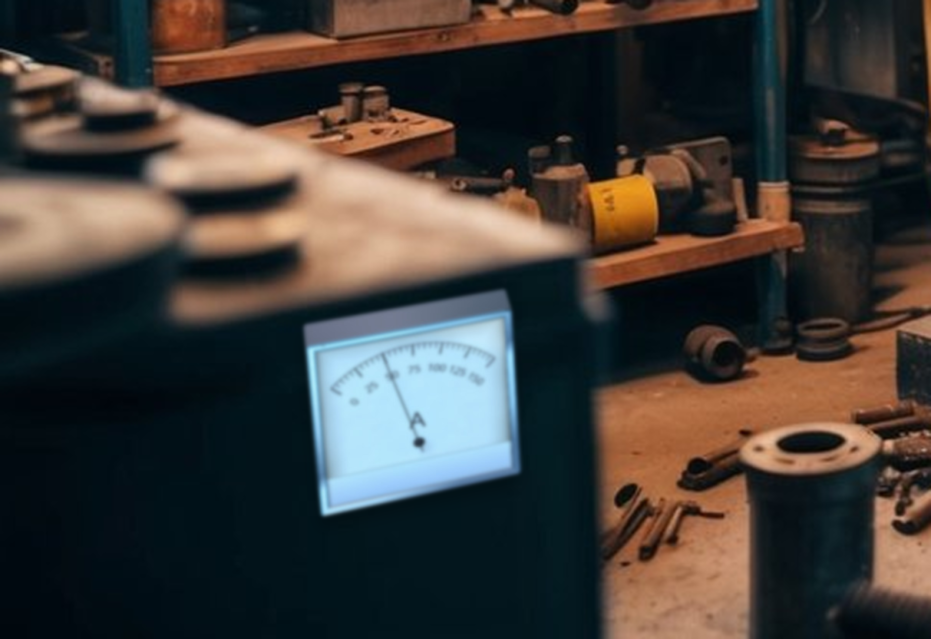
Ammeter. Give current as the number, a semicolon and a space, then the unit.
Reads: 50; A
